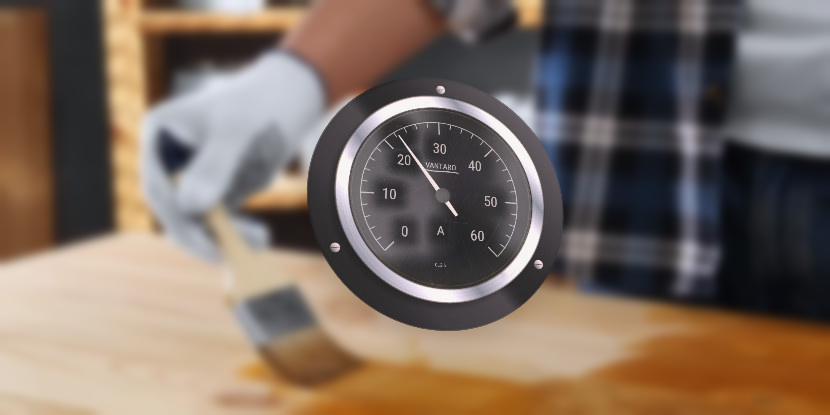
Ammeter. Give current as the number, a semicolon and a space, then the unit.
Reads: 22; A
